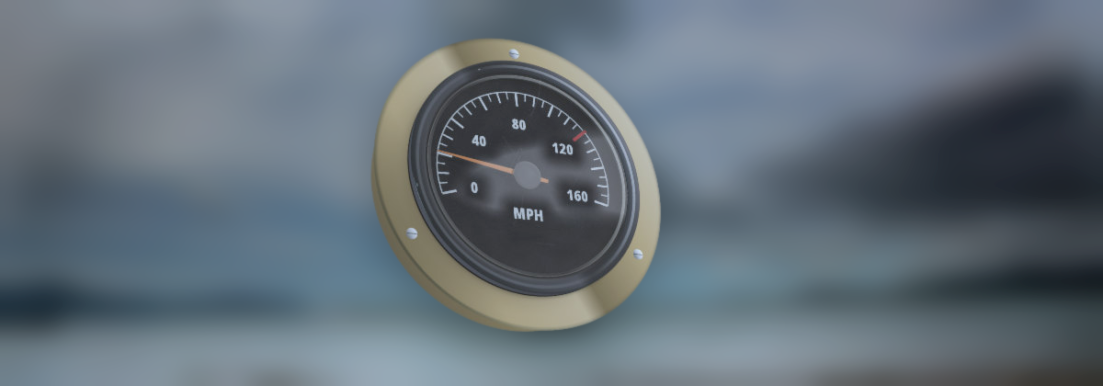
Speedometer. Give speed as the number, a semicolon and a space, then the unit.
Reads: 20; mph
